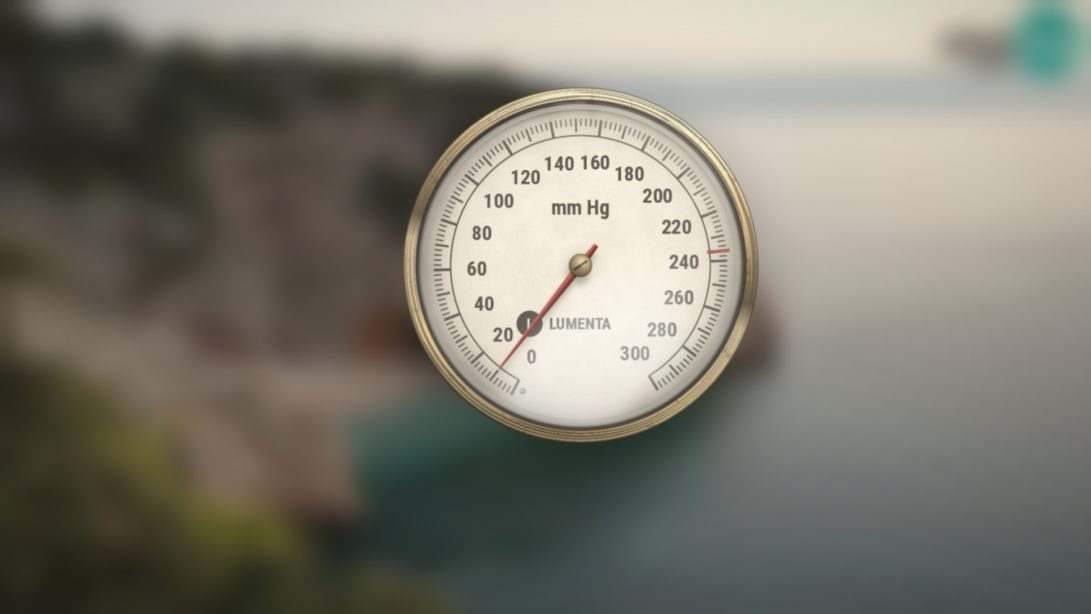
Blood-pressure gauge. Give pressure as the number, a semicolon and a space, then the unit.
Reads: 10; mmHg
